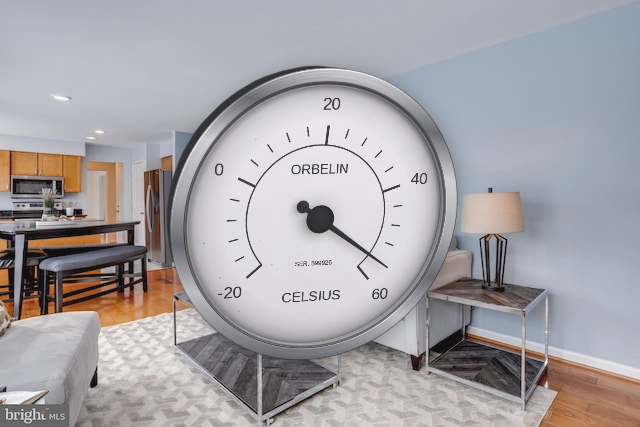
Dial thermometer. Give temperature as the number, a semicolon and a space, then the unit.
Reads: 56; °C
